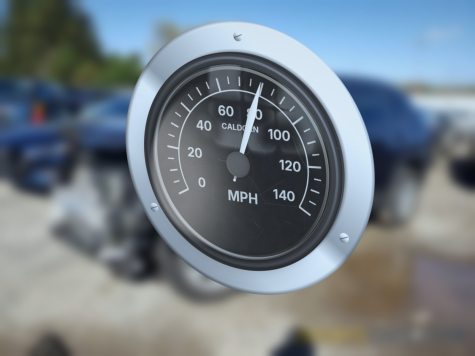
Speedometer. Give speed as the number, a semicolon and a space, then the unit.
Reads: 80; mph
